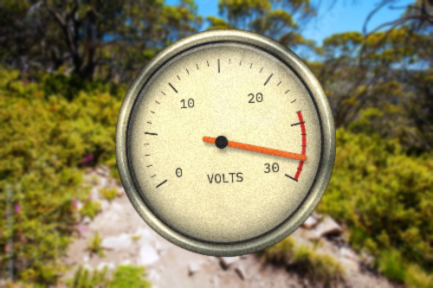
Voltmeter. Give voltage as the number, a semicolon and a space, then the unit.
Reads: 28; V
